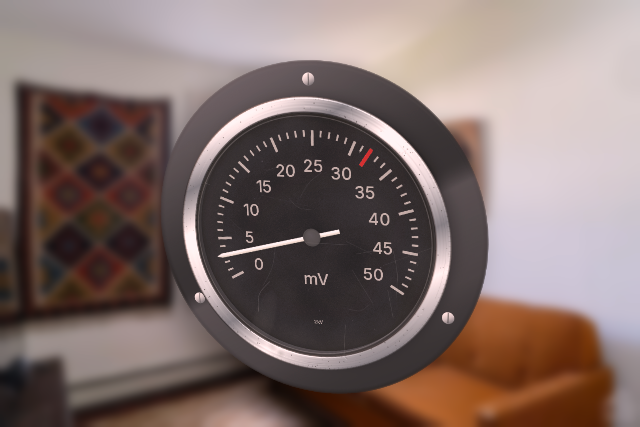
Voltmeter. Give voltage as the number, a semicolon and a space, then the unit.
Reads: 3; mV
